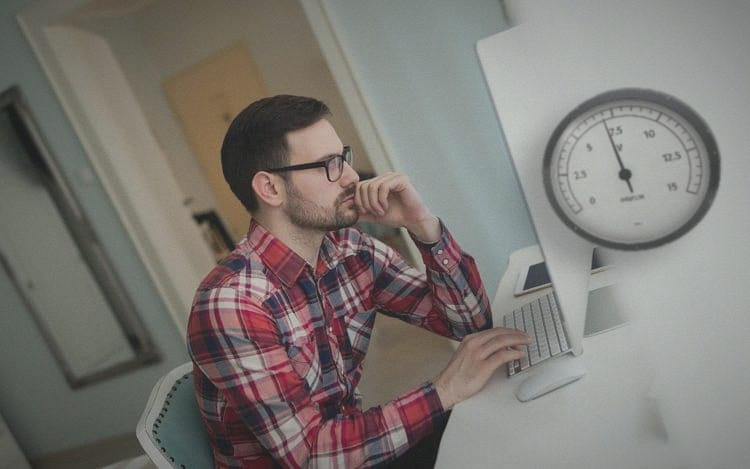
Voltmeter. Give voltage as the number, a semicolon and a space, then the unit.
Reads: 7; V
